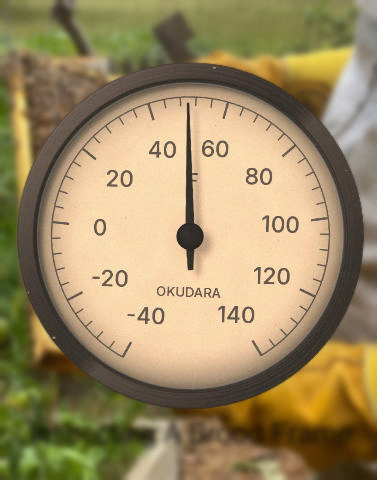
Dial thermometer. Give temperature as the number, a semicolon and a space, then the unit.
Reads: 50; °F
